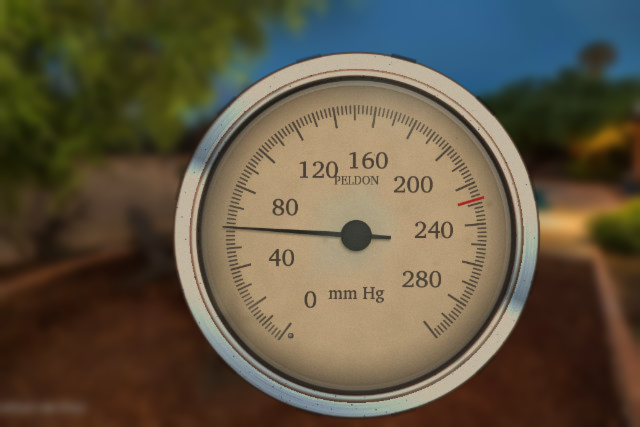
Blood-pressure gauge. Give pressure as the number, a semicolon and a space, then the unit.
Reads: 60; mmHg
